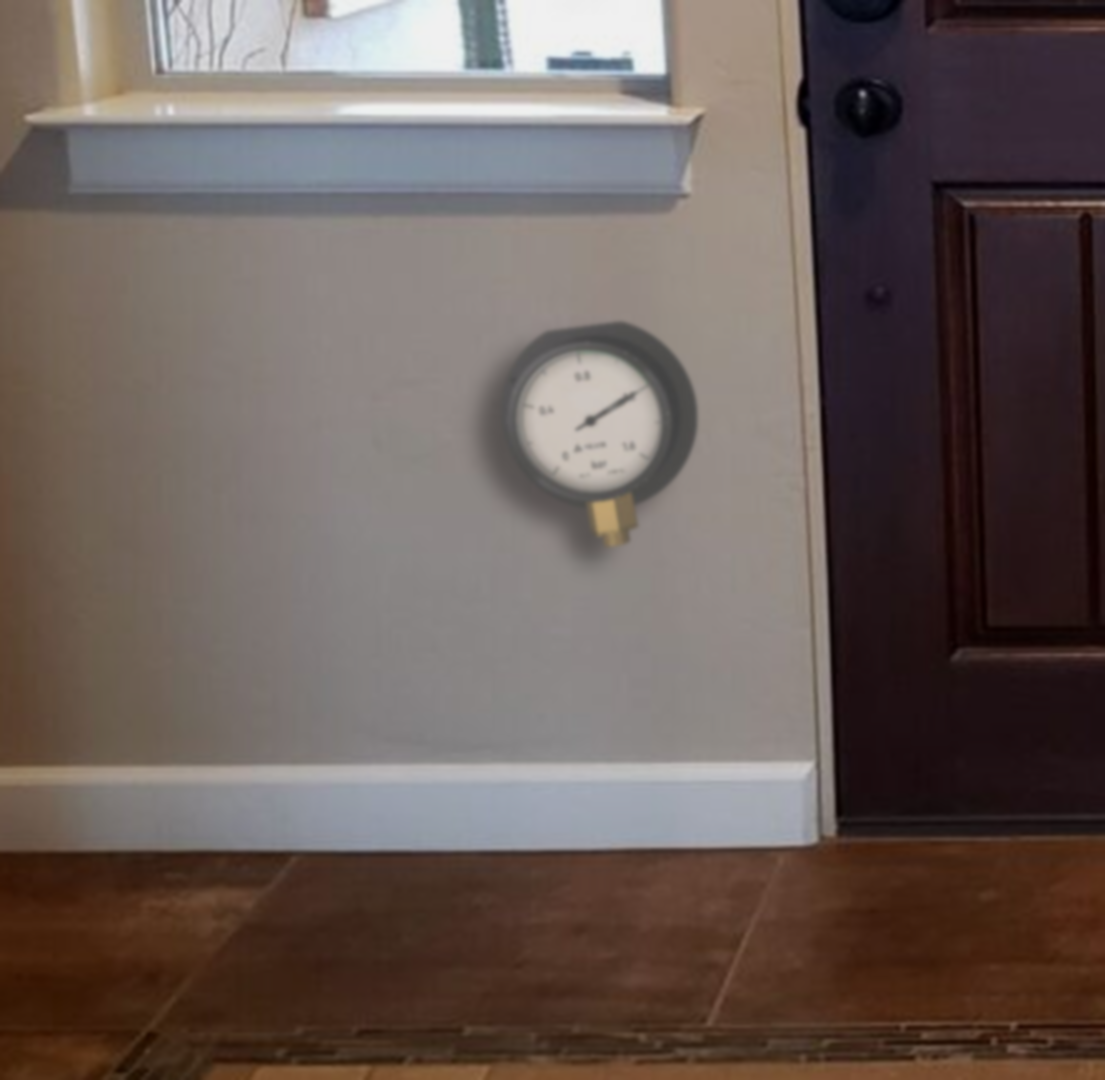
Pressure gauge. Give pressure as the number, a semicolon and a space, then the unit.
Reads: 1.2; bar
